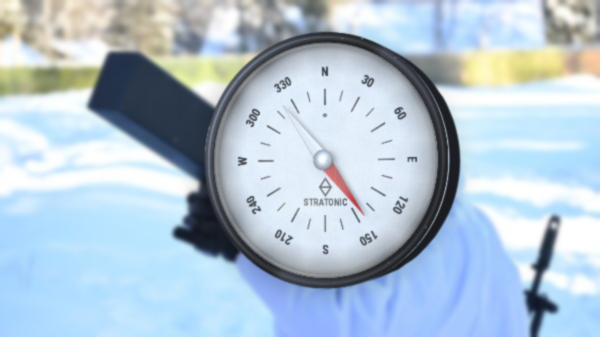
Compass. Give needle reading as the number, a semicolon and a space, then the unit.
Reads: 142.5; °
